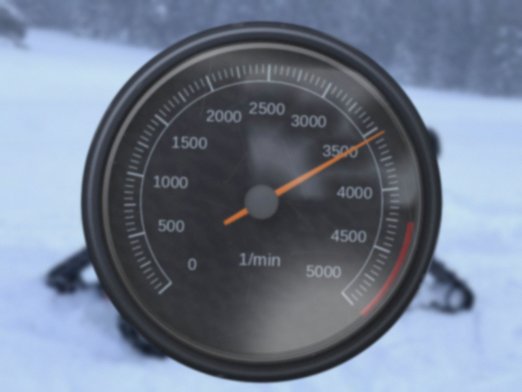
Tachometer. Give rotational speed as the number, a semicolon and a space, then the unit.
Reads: 3550; rpm
